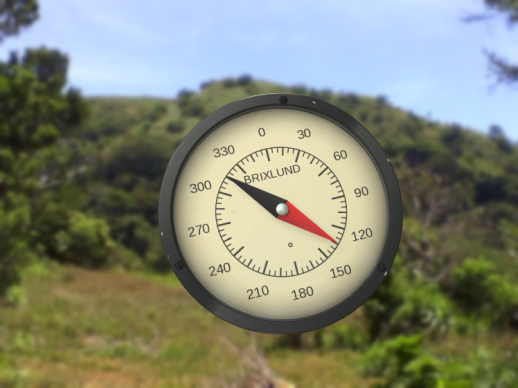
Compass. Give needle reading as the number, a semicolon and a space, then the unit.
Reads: 135; °
